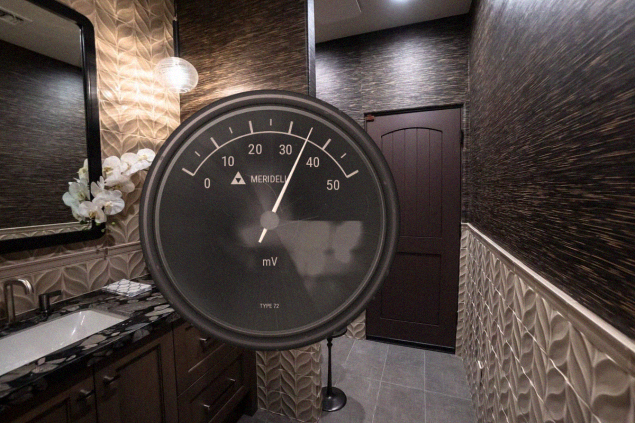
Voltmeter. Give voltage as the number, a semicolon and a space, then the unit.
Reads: 35; mV
